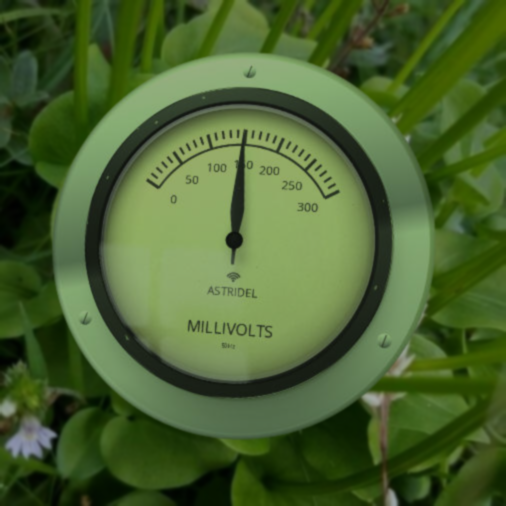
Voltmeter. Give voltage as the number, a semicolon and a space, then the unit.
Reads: 150; mV
